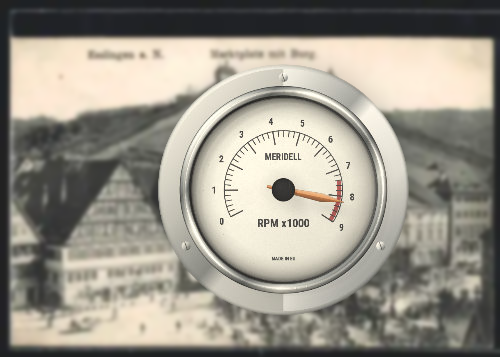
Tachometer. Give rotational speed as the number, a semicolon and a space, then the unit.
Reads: 8200; rpm
